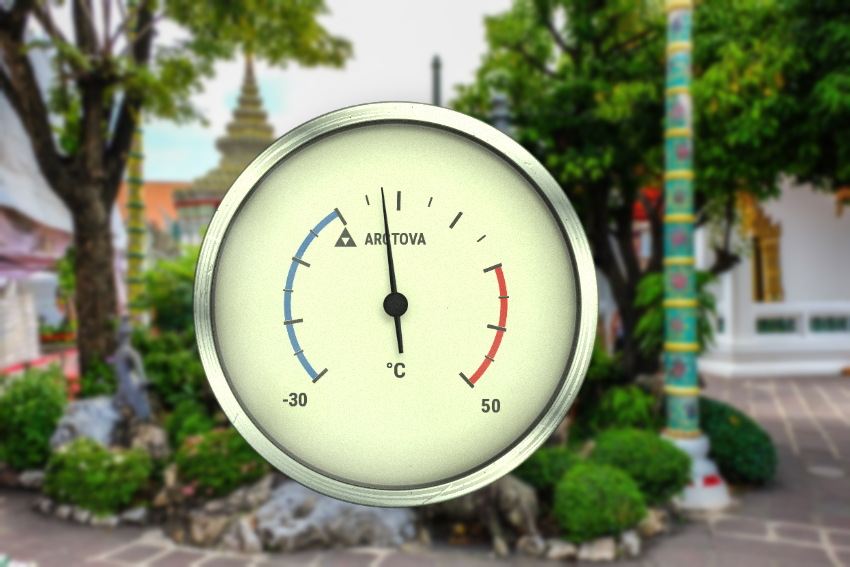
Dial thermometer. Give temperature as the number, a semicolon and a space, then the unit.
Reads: 7.5; °C
